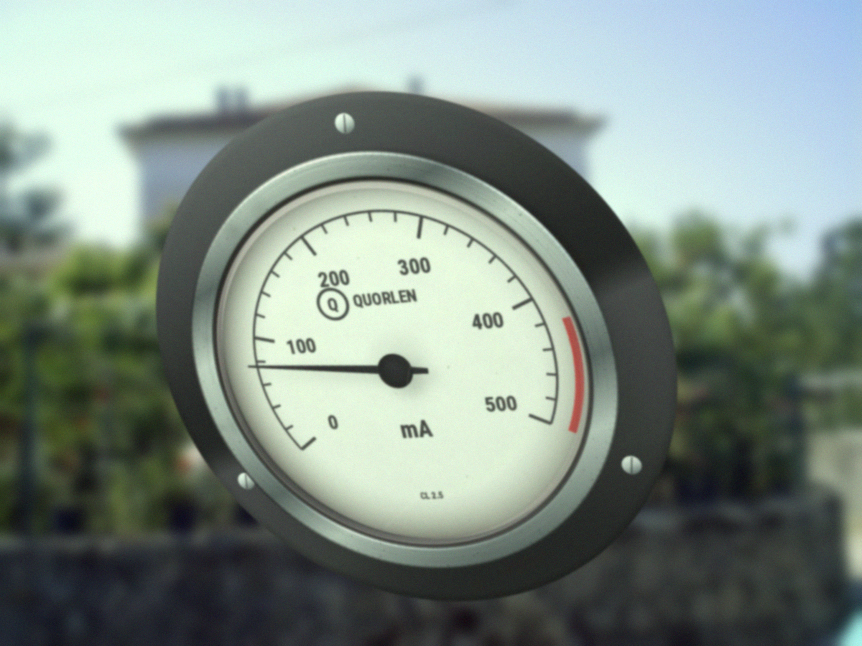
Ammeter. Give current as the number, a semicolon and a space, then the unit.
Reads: 80; mA
